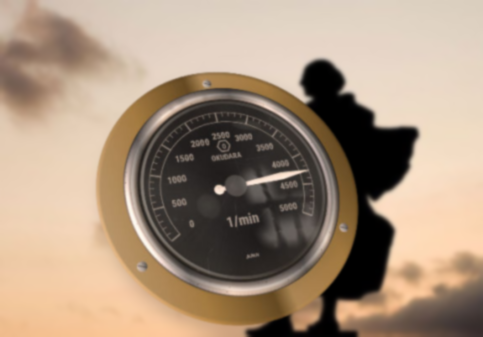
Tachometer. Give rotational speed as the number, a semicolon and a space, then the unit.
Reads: 4300; rpm
